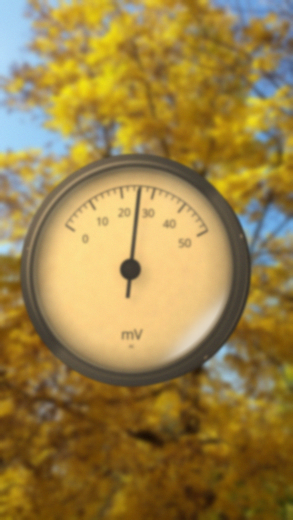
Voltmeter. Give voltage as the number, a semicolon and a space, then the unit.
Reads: 26; mV
